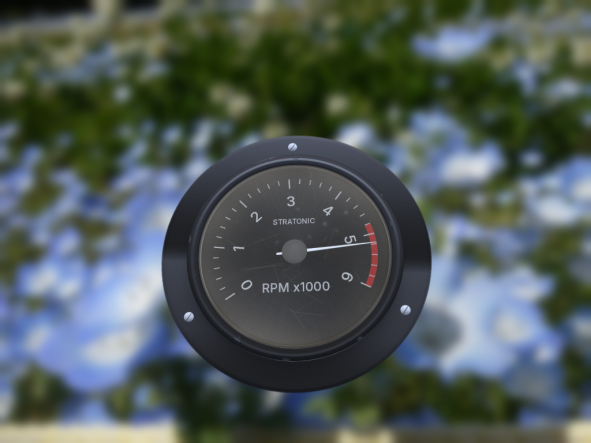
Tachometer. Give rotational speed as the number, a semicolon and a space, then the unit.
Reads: 5200; rpm
